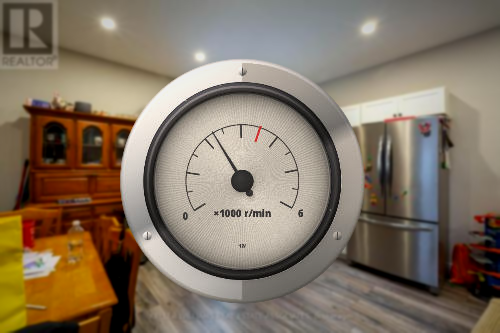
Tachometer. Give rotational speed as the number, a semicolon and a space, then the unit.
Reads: 2250; rpm
